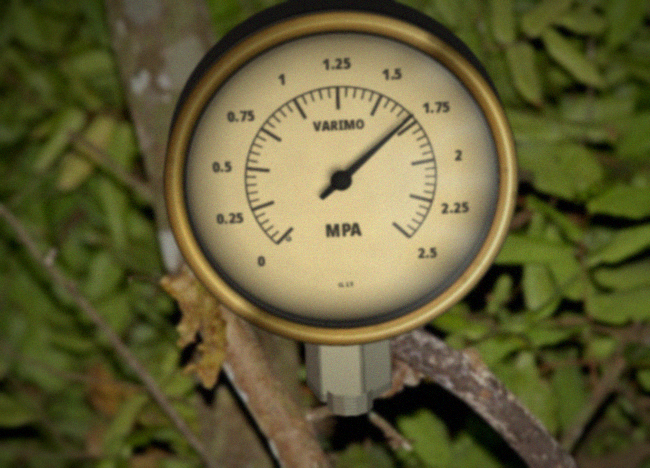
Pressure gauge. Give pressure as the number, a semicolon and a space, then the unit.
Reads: 1.7; MPa
